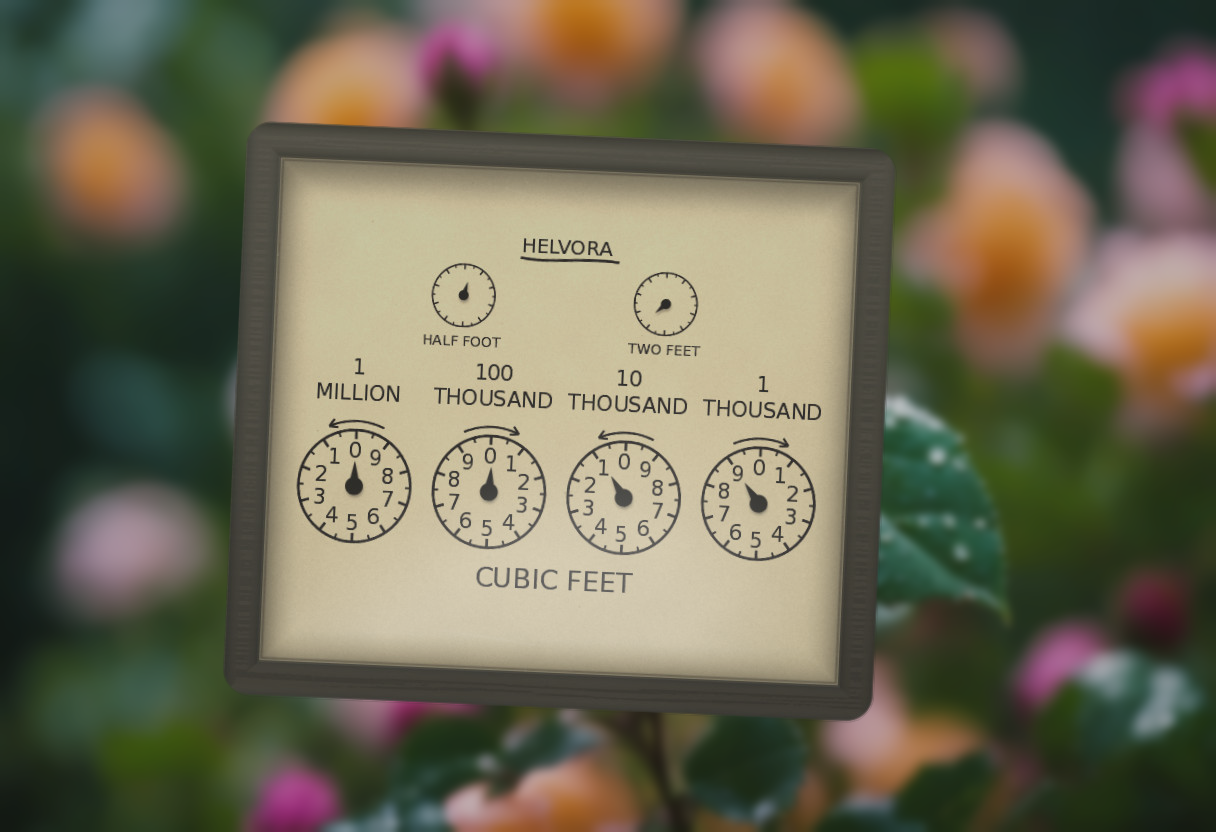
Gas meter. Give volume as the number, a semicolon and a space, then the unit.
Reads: 900; ft³
